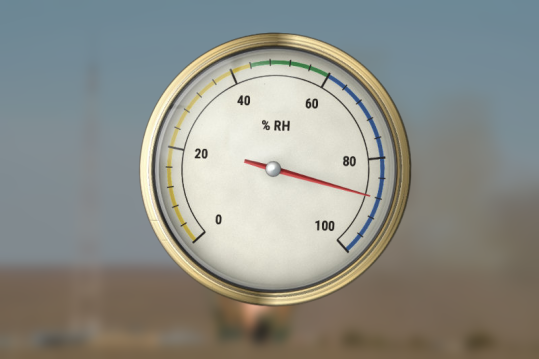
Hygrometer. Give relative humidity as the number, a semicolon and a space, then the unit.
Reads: 88; %
